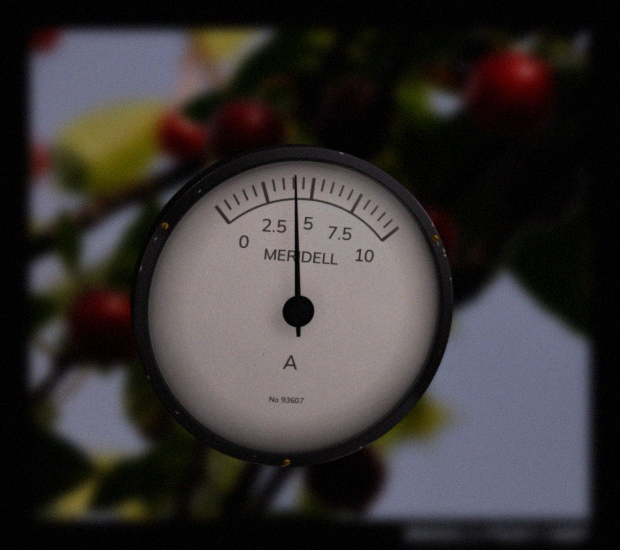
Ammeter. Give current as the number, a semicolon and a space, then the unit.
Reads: 4; A
